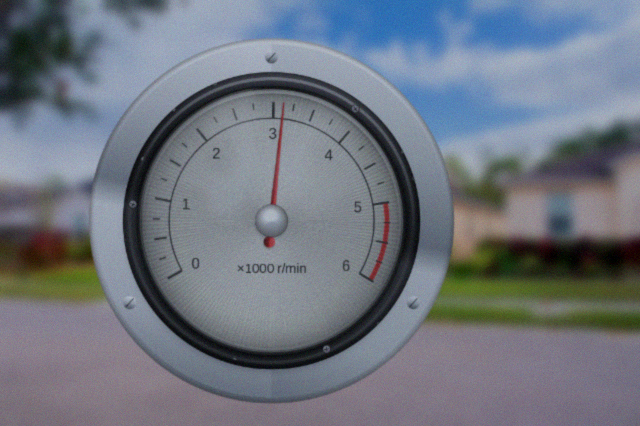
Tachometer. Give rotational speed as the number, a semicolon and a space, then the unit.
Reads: 3125; rpm
